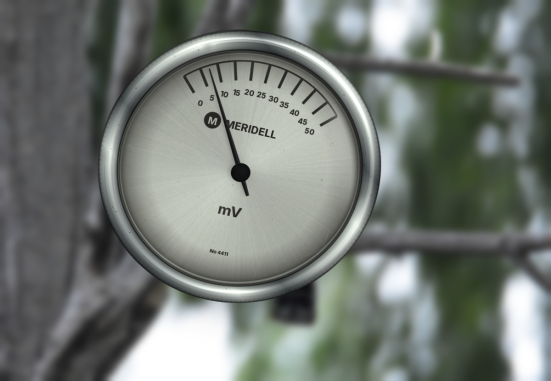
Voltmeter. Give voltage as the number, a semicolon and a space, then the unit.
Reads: 7.5; mV
